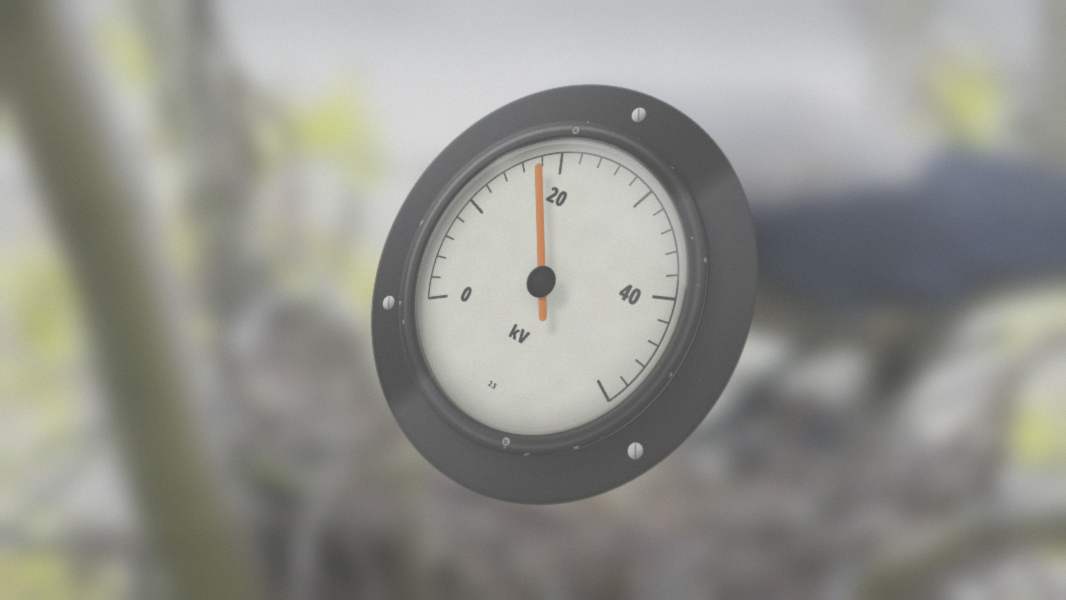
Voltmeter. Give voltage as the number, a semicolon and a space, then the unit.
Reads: 18; kV
